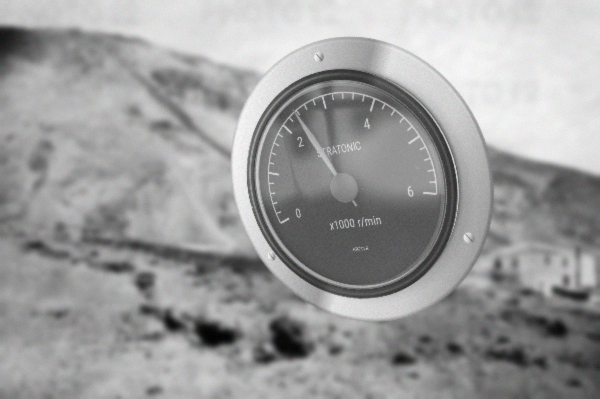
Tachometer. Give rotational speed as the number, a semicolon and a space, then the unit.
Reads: 2400; rpm
